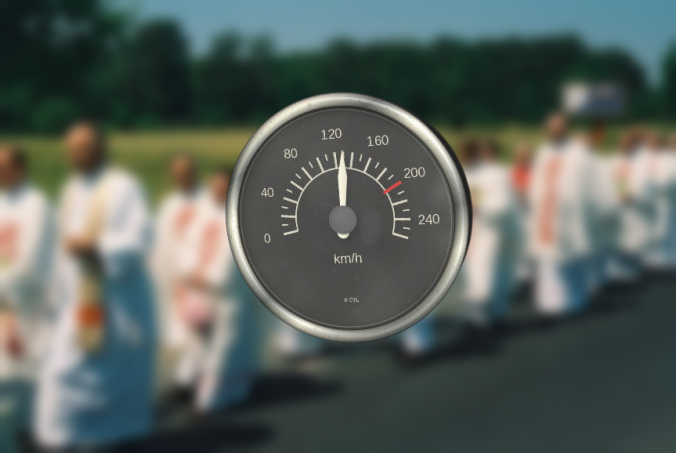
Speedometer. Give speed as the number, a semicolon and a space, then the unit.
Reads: 130; km/h
